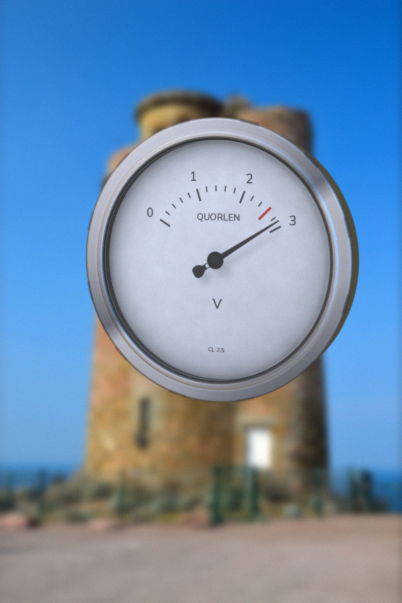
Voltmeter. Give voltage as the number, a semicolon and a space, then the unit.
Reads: 2.9; V
